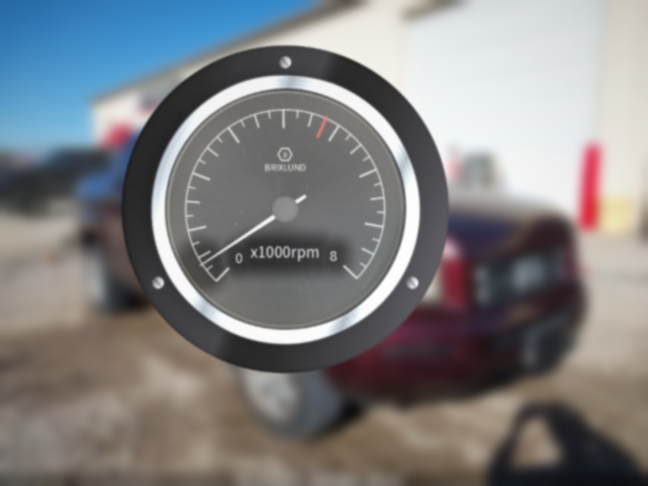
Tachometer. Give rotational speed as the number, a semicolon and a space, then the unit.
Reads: 375; rpm
